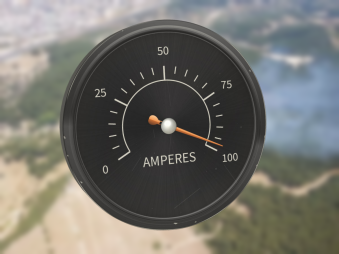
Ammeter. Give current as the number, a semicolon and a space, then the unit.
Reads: 97.5; A
